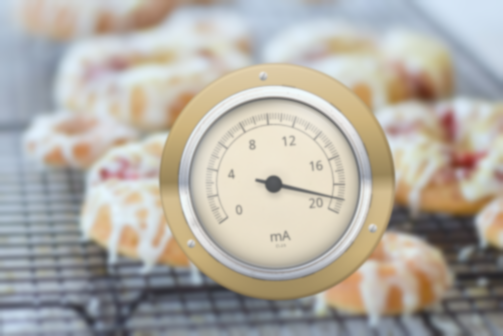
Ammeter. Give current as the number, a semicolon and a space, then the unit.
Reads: 19; mA
